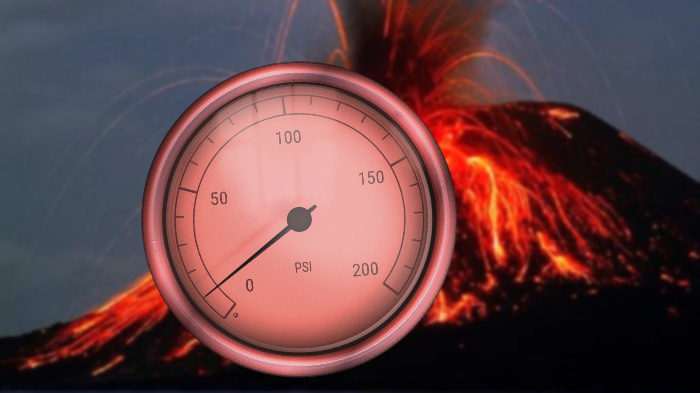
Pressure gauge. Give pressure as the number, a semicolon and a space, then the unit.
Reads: 10; psi
